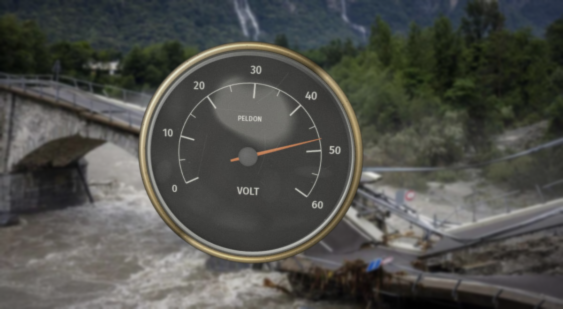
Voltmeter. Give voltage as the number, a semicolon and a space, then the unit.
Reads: 47.5; V
